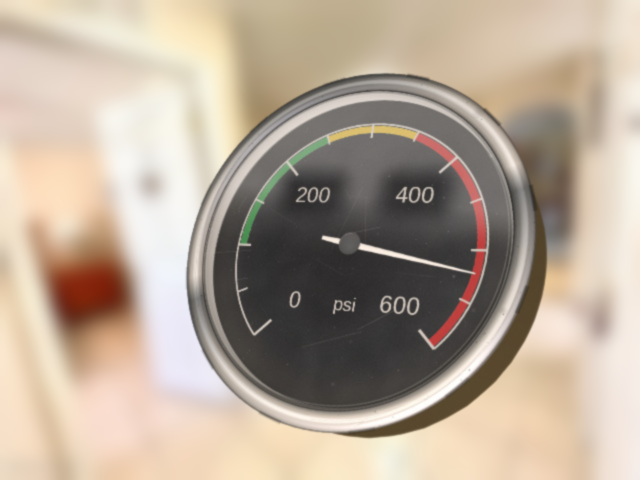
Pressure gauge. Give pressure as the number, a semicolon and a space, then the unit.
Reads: 525; psi
